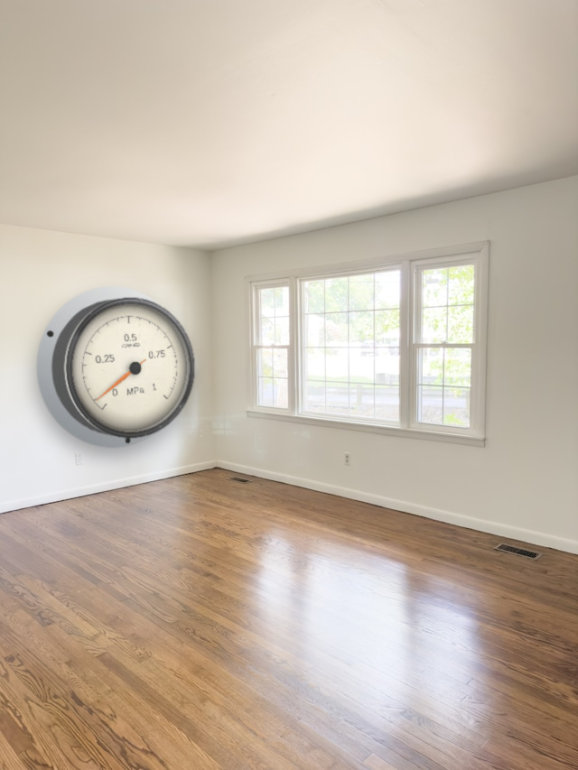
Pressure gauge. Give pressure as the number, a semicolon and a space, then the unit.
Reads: 0.05; MPa
